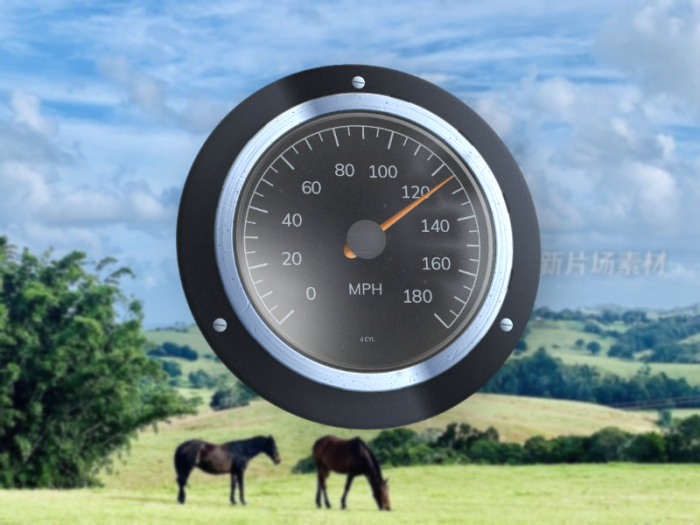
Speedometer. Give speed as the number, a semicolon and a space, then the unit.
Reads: 125; mph
